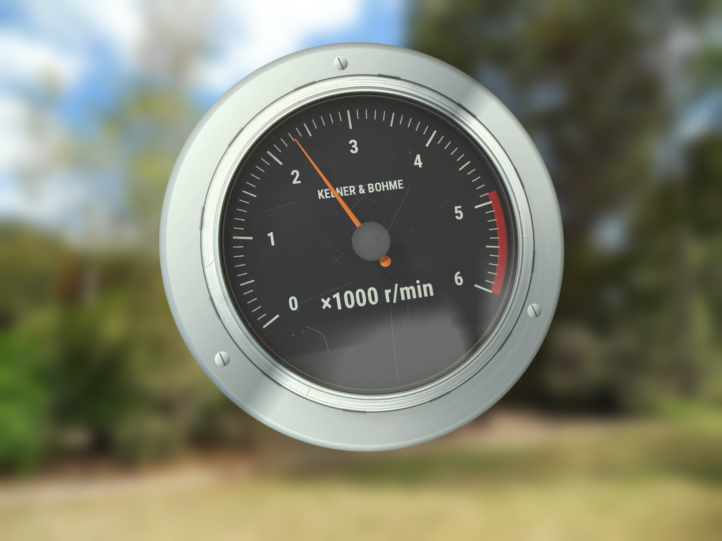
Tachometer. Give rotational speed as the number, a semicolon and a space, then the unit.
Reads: 2300; rpm
